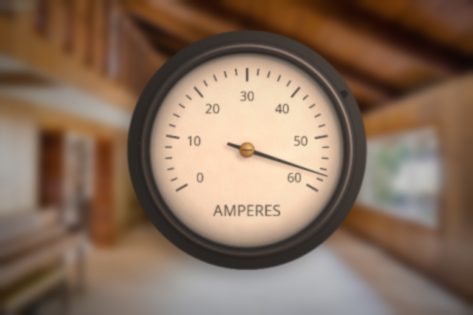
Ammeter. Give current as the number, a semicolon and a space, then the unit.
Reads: 57; A
